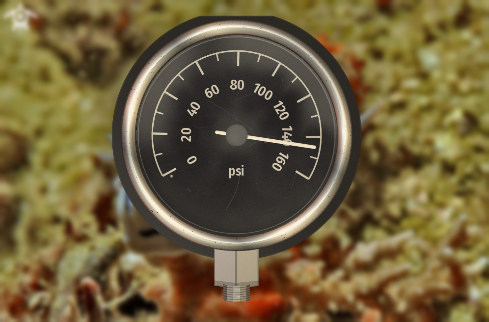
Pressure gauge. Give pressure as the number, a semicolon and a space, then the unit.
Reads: 145; psi
